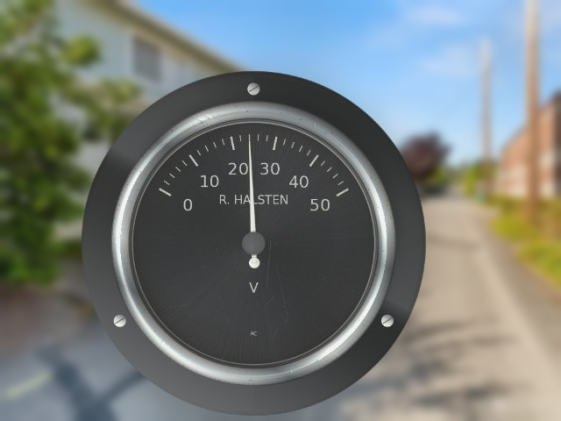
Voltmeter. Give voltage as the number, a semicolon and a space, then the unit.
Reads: 24; V
